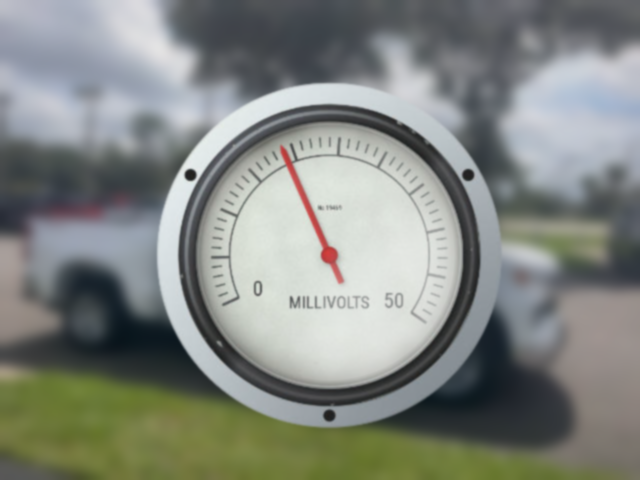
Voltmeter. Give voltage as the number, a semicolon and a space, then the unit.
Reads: 19; mV
